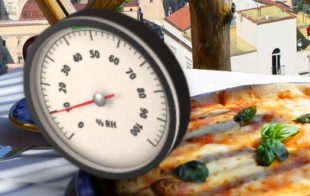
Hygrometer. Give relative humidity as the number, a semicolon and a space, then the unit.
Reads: 10; %
